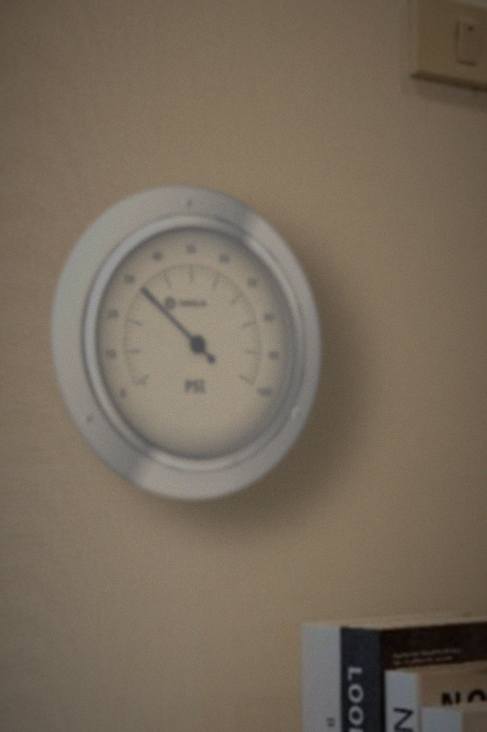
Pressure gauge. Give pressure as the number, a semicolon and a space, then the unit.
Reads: 30; psi
